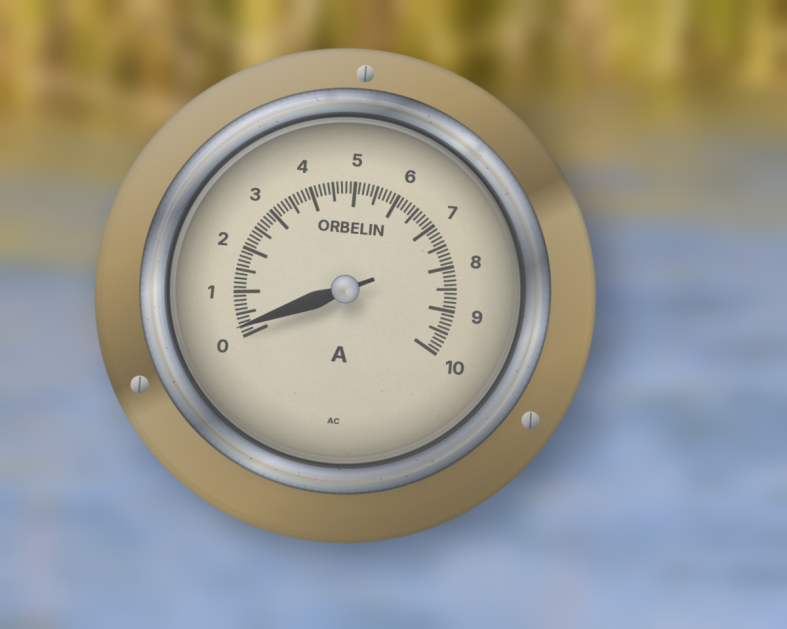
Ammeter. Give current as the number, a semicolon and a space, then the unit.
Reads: 0.2; A
